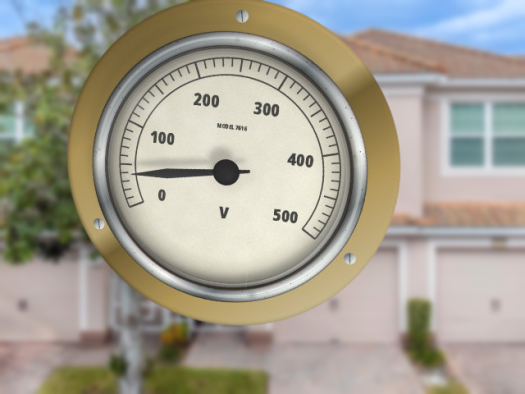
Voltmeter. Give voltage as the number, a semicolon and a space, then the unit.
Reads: 40; V
